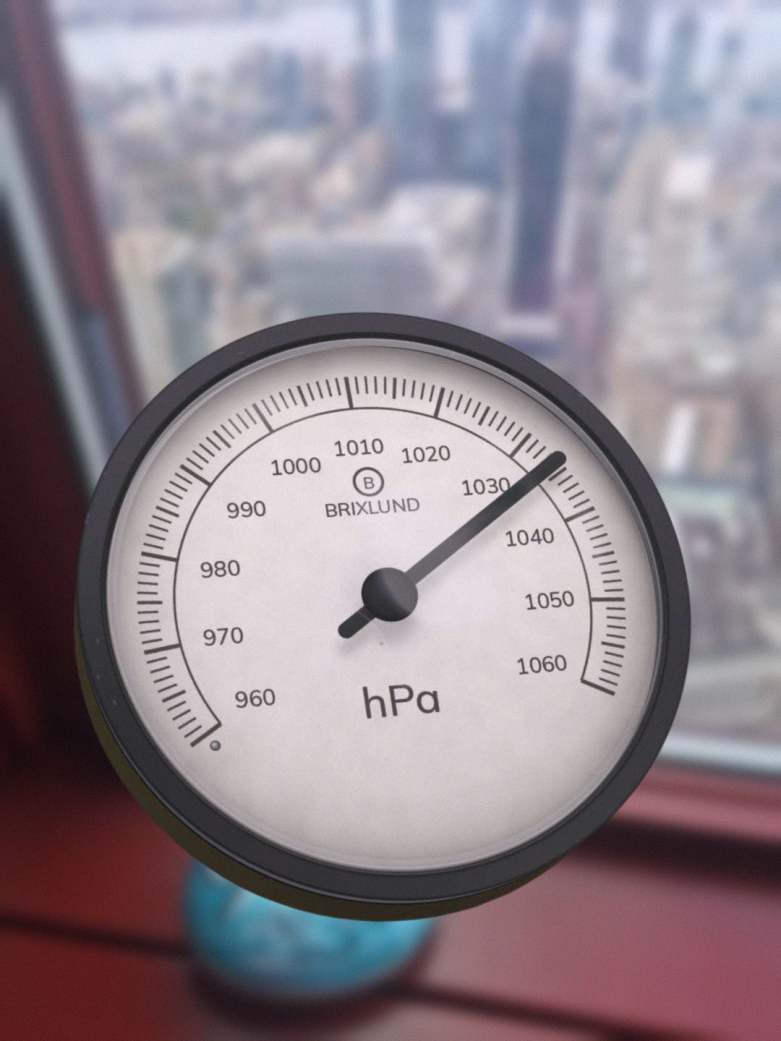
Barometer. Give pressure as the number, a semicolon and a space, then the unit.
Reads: 1034; hPa
